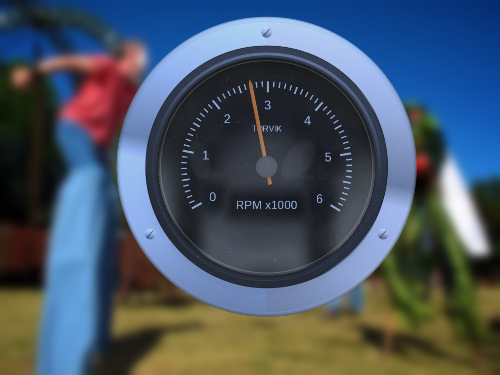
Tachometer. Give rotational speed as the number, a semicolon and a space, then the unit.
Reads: 2700; rpm
